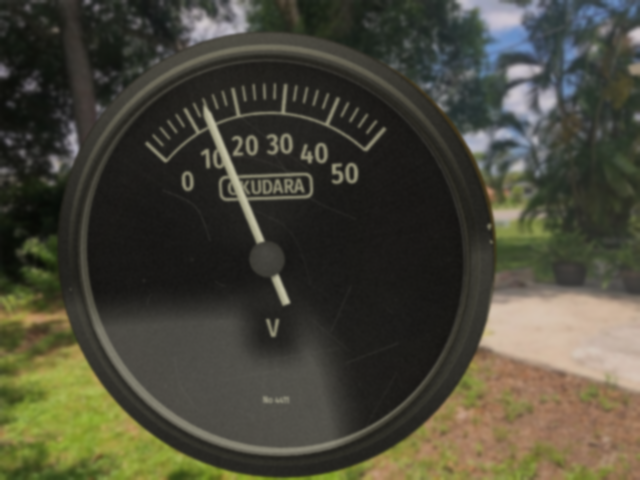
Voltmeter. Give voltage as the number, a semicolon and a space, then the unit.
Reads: 14; V
